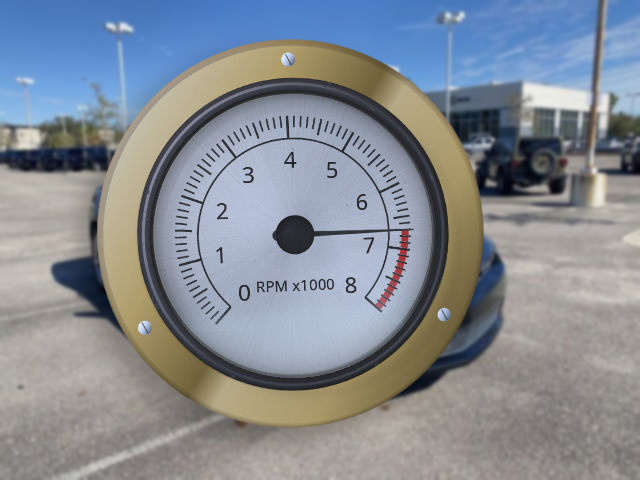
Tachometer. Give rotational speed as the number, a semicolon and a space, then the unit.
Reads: 6700; rpm
